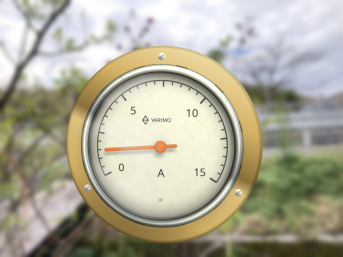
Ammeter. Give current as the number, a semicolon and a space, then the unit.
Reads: 1.5; A
